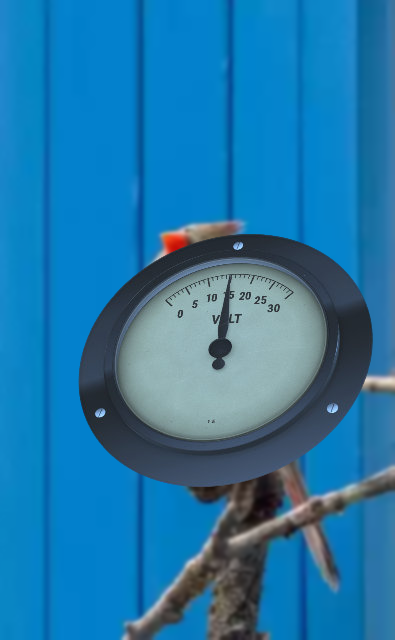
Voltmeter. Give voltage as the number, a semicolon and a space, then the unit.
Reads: 15; V
